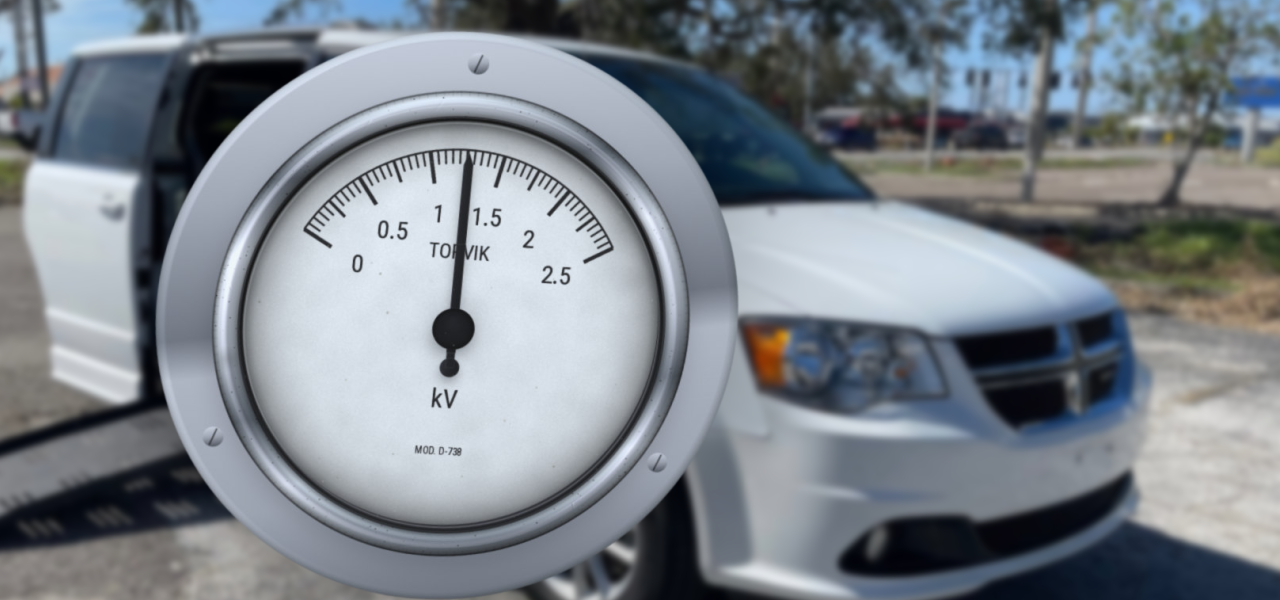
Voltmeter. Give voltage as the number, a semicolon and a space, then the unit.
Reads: 1.25; kV
